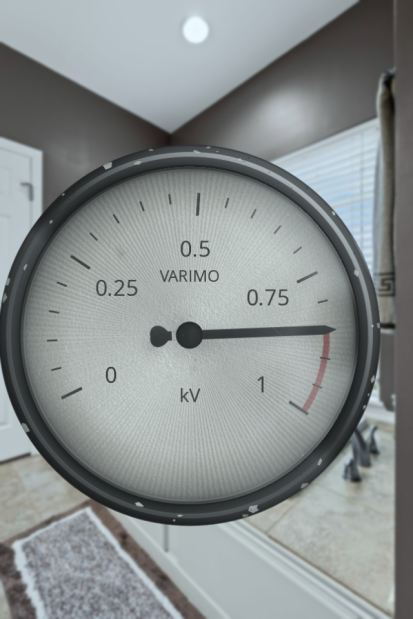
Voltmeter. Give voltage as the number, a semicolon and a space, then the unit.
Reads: 0.85; kV
